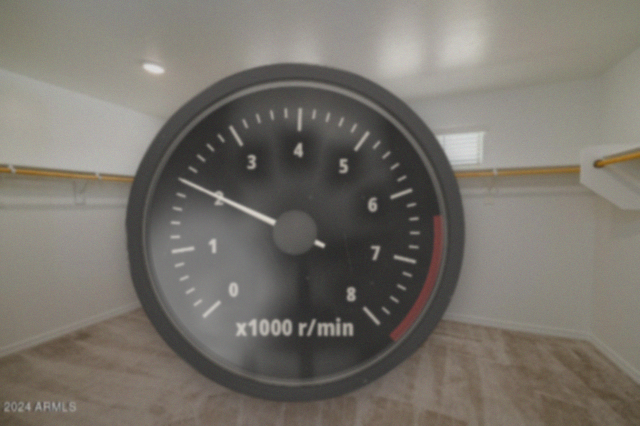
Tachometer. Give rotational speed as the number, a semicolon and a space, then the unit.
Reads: 2000; rpm
